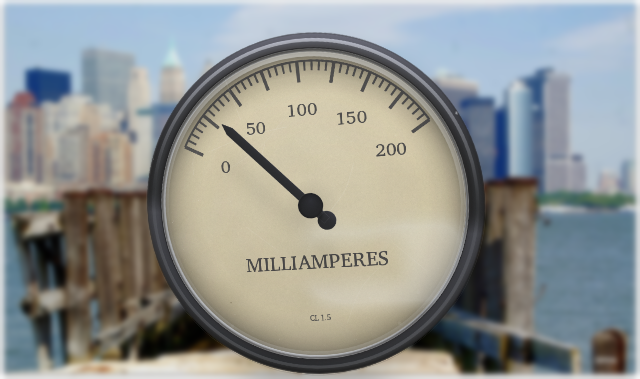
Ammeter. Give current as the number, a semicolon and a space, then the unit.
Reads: 30; mA
